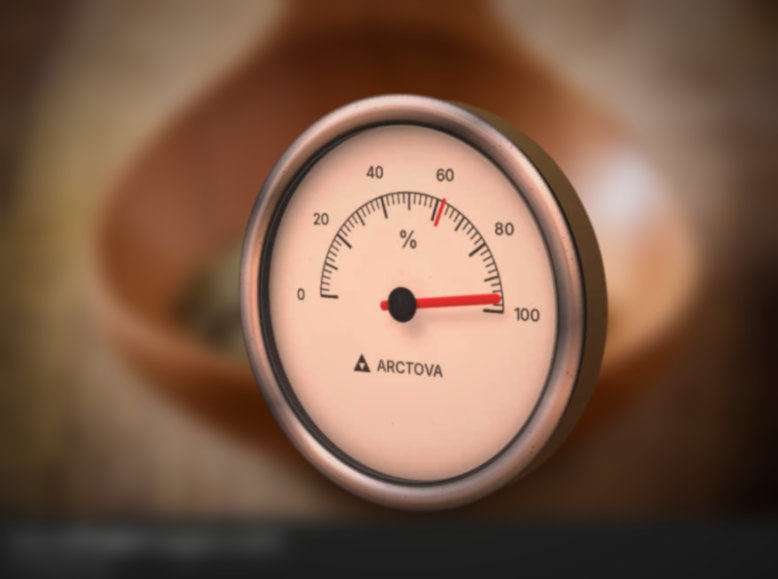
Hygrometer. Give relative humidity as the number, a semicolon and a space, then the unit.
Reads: 96; %
